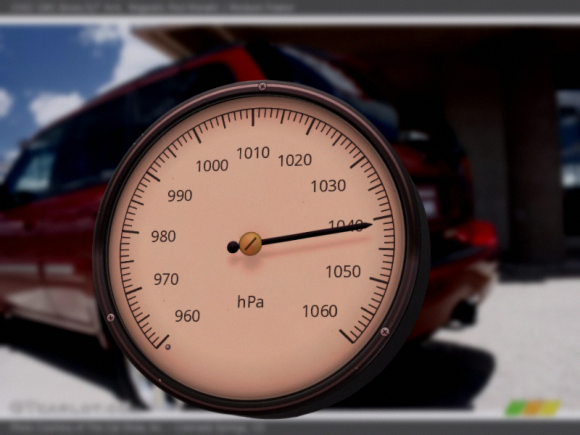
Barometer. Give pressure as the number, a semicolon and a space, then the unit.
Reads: 1041; hPa
